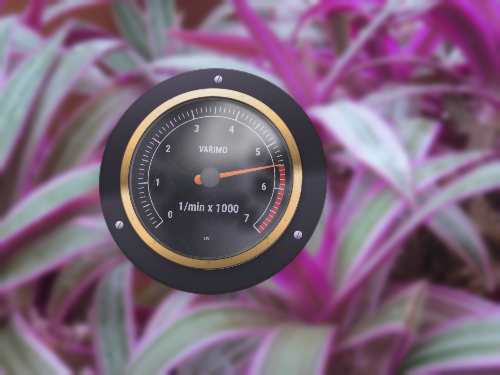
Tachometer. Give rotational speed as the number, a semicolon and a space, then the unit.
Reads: 5500; rpm
